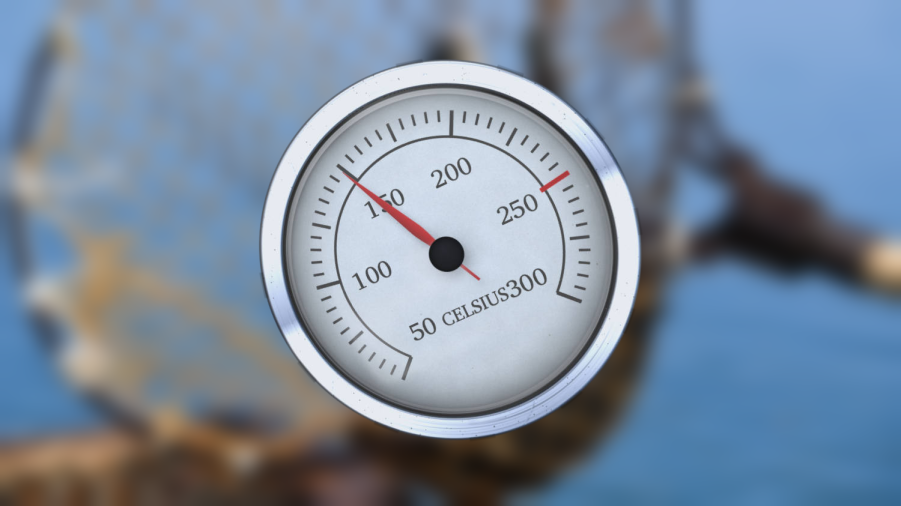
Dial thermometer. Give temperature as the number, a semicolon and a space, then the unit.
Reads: 150; °C
